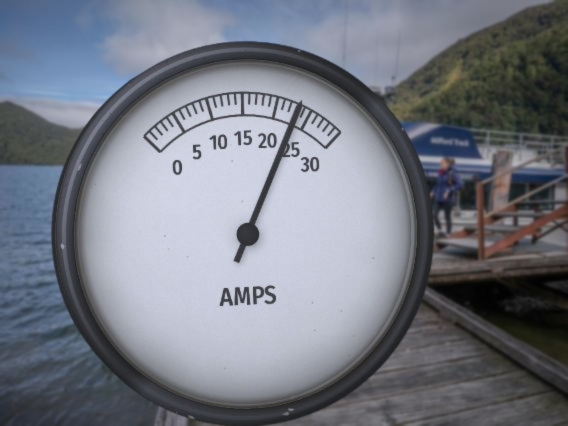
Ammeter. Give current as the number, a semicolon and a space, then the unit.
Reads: 23; A
